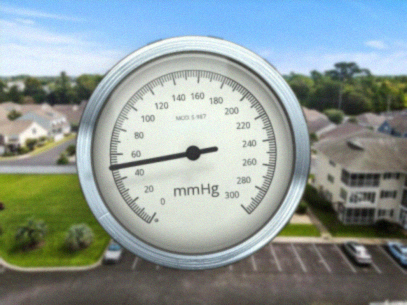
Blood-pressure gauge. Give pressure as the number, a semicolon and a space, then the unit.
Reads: 50; mmHg
